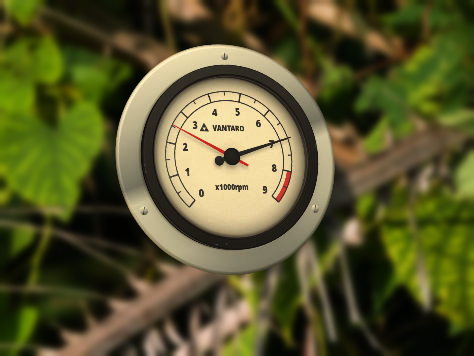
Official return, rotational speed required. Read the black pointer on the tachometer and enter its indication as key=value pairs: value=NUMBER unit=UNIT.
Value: value=7000 unit=rpm
